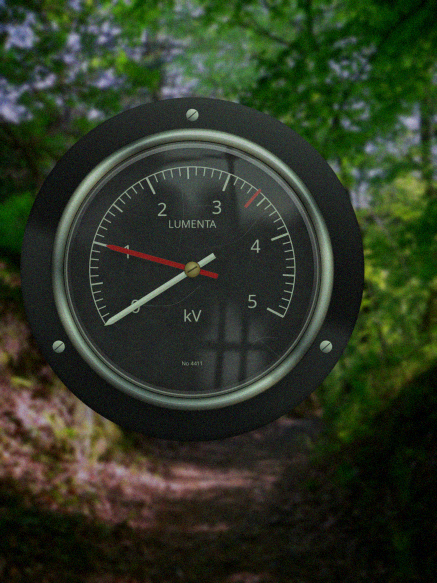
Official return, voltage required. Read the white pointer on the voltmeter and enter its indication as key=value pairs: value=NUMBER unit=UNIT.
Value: value=0 unit=kV
